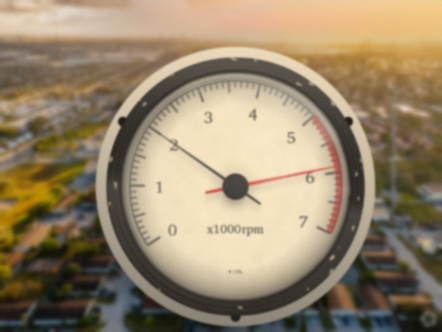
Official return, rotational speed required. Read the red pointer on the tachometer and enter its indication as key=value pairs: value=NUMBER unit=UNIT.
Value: value=5900 unit=rpm
